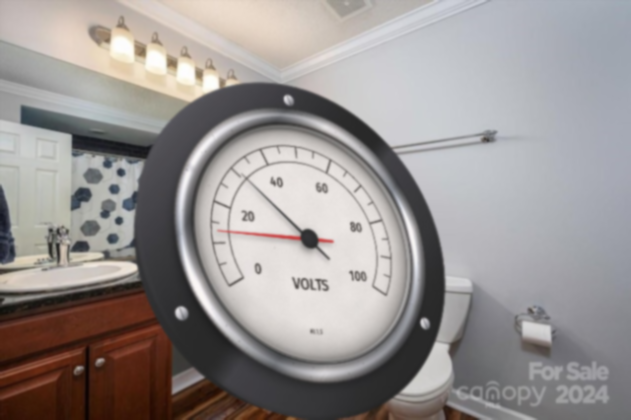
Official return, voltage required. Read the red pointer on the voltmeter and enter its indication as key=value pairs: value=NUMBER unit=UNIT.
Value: value=12.5 unit=V
